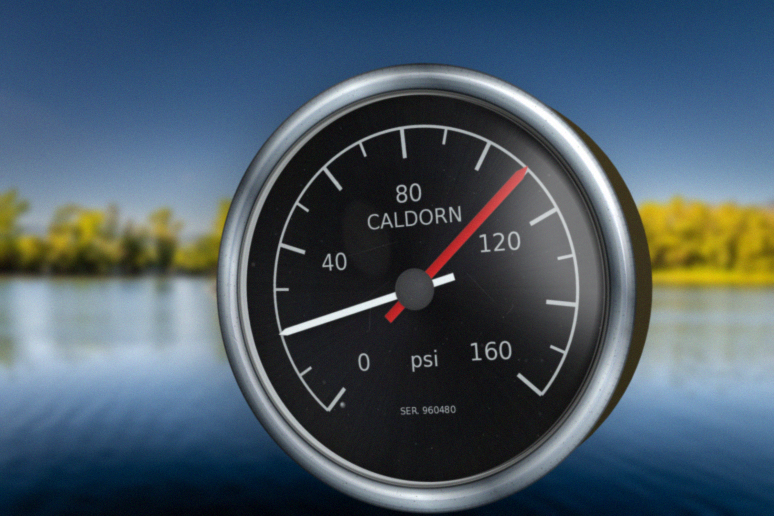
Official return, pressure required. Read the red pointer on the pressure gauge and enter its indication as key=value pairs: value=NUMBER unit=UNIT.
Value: value=110 unit=psi
